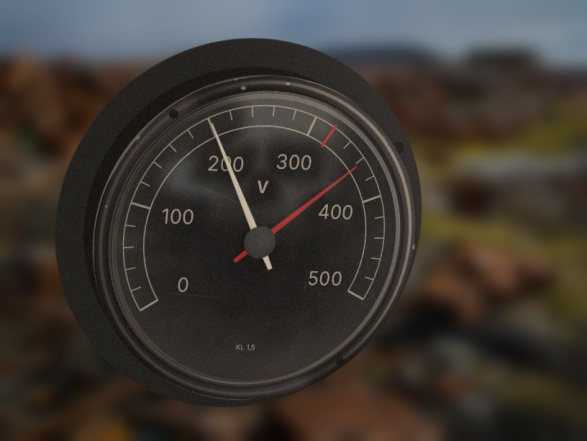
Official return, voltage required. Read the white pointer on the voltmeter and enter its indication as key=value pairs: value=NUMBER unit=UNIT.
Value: value=200 unit=V
